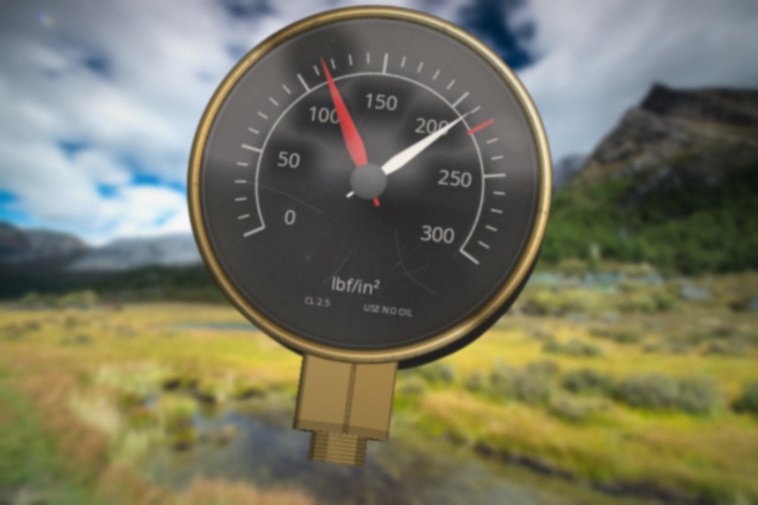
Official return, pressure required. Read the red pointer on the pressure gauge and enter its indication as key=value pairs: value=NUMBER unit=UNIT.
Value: value=115 unit=psi
